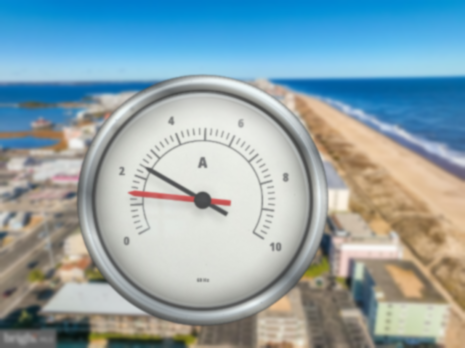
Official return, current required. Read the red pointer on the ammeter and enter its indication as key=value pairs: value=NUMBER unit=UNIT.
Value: value=1.4 unit=A
